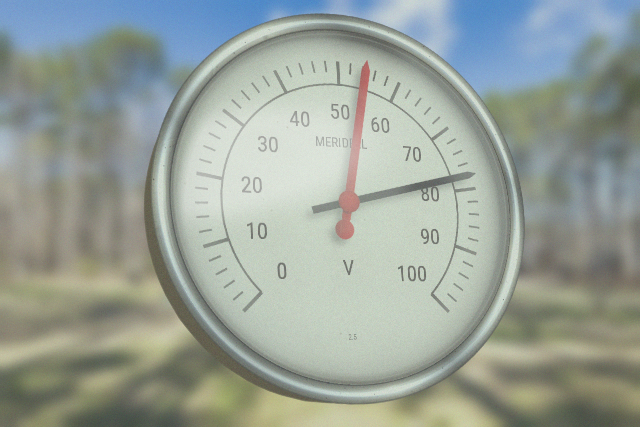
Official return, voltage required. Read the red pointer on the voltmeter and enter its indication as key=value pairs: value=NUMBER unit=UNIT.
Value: value=54 unit=V
